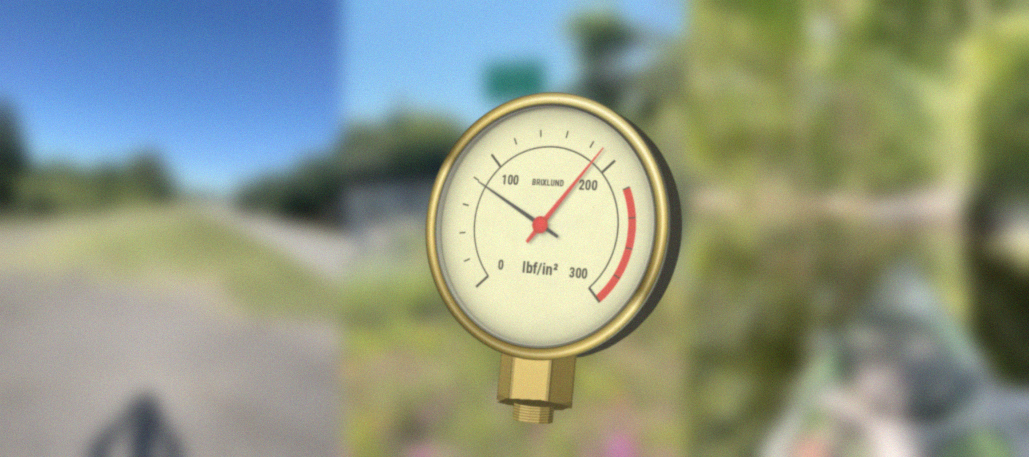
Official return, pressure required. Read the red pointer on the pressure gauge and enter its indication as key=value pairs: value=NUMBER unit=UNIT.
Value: value=190 unit=psi
